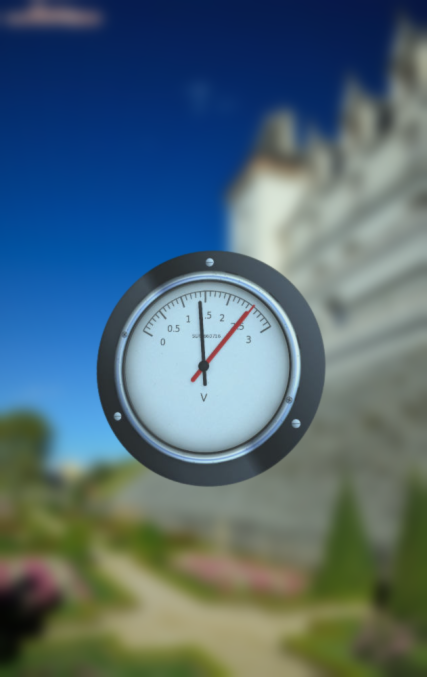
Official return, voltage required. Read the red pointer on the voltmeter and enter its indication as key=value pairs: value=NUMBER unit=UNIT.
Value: value=2.5 unit=V
